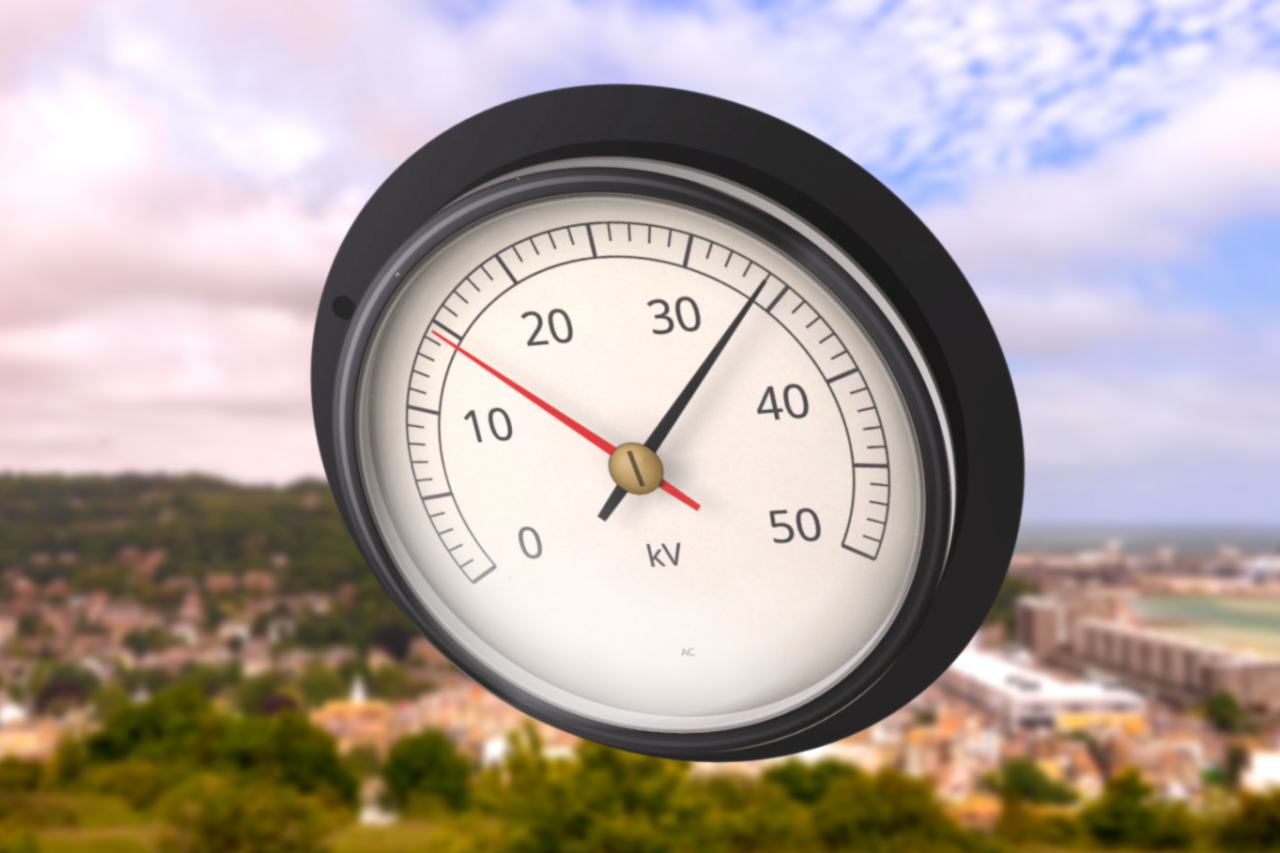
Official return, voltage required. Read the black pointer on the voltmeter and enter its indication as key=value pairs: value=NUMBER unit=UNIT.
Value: value=34 unit=kV
